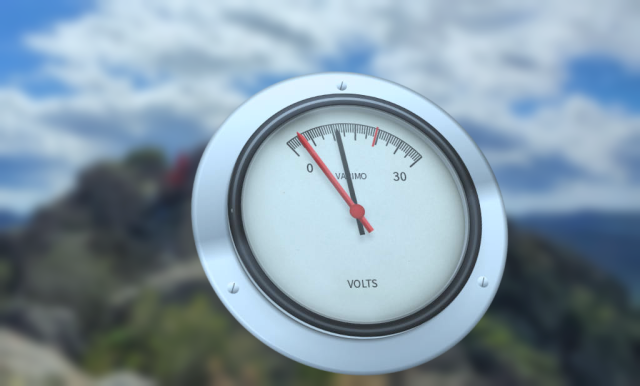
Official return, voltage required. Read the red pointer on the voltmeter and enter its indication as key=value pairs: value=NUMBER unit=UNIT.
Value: value=2.5 unit=V
